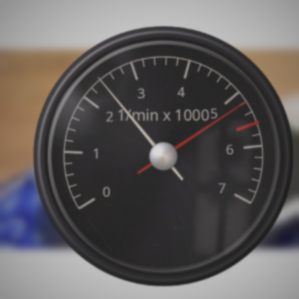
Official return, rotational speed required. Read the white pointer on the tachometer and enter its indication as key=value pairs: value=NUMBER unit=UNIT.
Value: value=2400 unit=rpm
